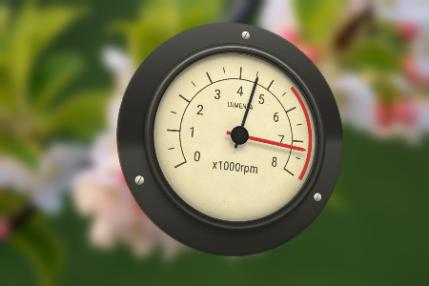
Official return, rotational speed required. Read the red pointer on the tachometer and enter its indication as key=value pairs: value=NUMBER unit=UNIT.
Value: value=7250 unit=rpm
